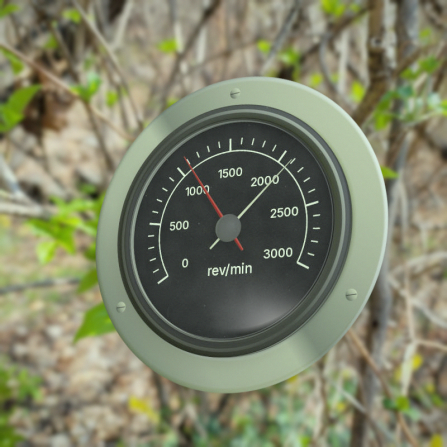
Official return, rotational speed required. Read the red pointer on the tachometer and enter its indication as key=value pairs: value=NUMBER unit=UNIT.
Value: value=1100 unit=rpm
